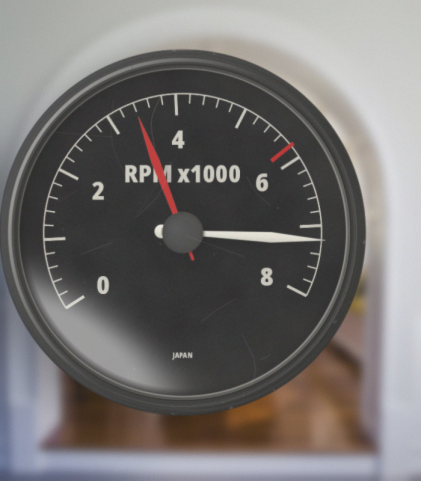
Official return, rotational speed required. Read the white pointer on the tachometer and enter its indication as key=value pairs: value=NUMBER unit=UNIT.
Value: value=7200 unit=rpm
